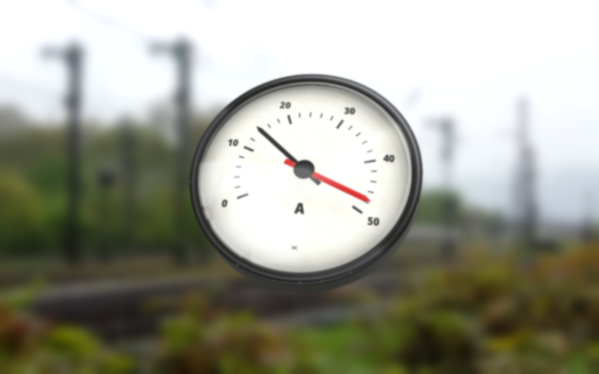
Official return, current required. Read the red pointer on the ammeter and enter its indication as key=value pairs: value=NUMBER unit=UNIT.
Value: value=48 unit=A
